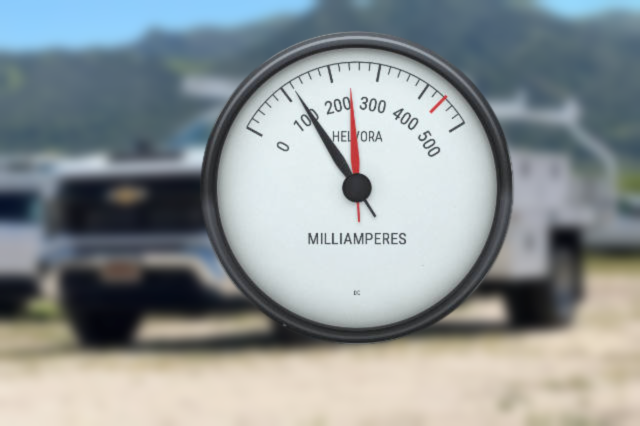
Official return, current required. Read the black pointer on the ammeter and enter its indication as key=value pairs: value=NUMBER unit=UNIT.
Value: value=120 unit=mA
